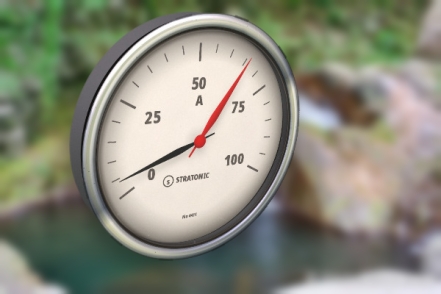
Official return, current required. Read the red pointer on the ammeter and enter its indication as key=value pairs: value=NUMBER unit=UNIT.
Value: value=65 unit=A
